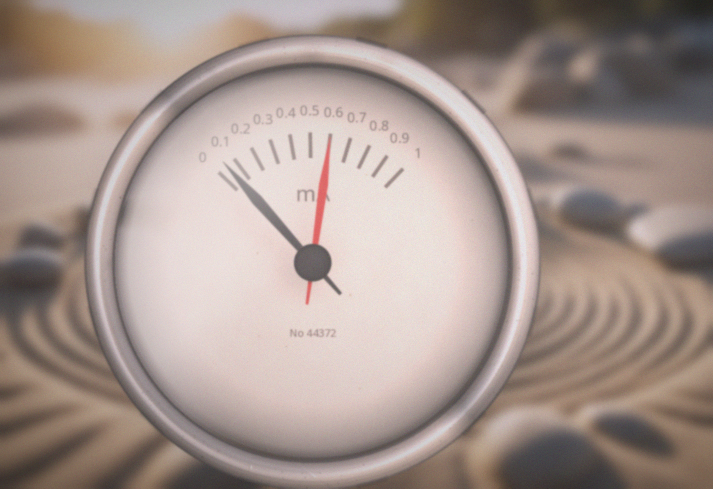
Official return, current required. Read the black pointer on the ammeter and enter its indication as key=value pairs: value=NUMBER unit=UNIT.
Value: value=0.05 unit=mA
